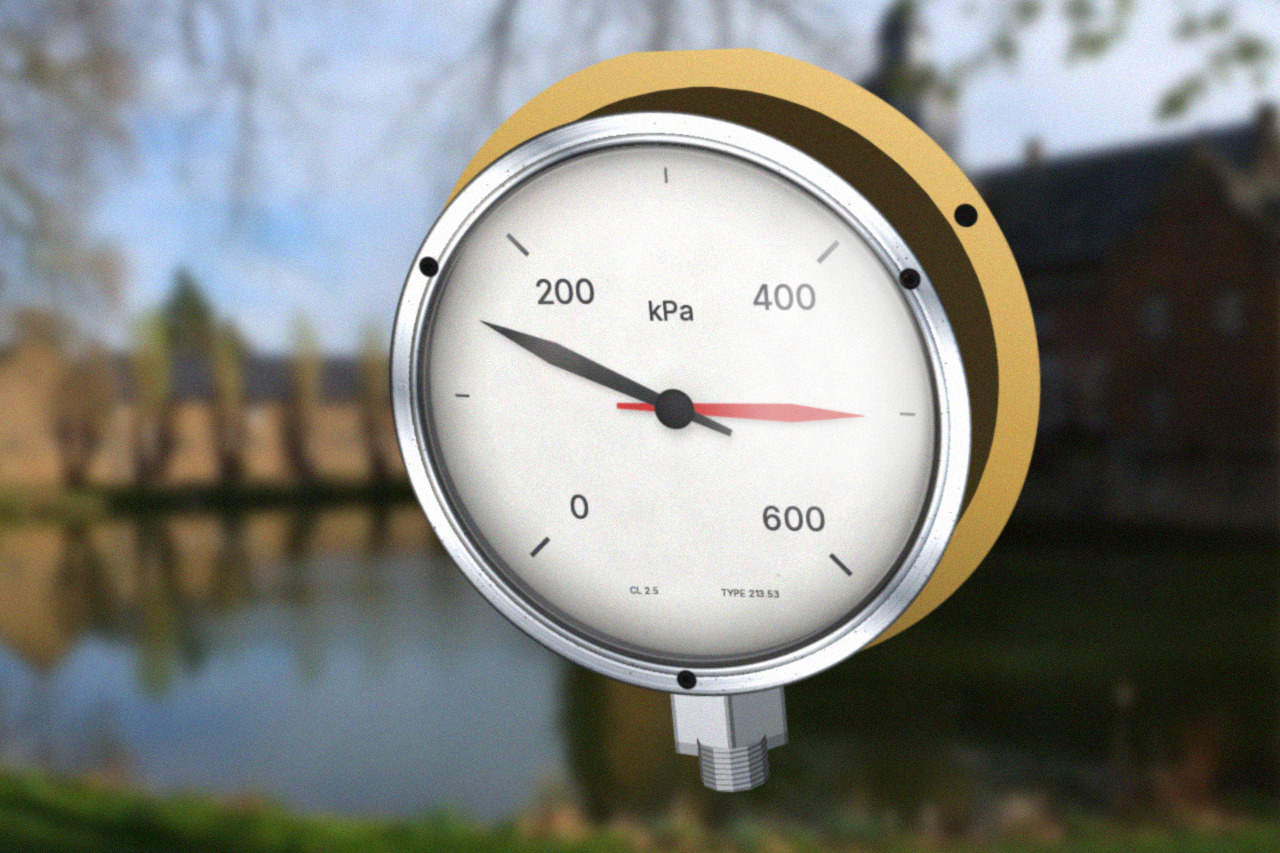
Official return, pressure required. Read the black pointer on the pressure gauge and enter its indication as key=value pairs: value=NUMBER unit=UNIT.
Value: value=150 unit=kPa
